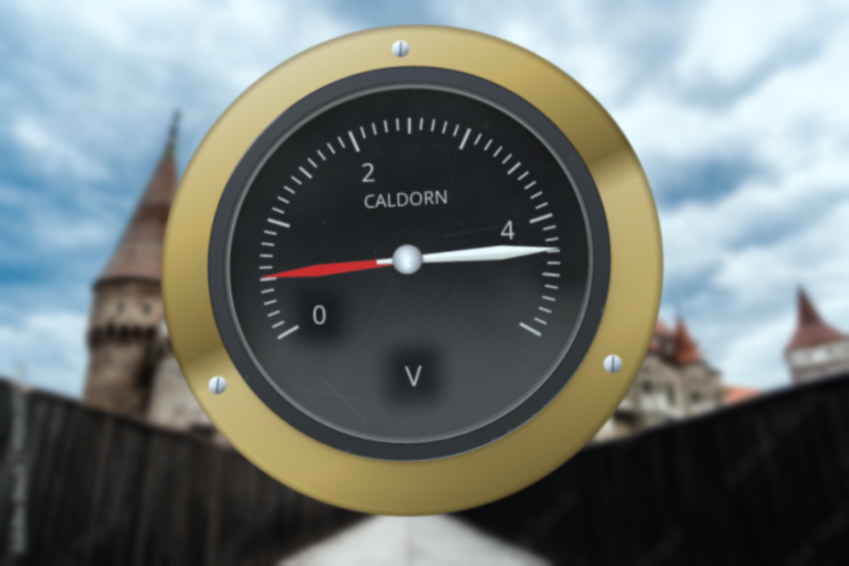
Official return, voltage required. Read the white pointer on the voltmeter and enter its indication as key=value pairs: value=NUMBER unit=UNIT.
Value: value=4.3 unit=V
